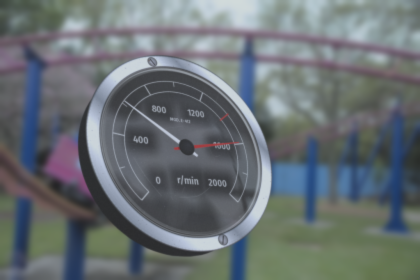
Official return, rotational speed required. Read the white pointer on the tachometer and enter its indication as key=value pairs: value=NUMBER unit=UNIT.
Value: value=600 unit=rpm
